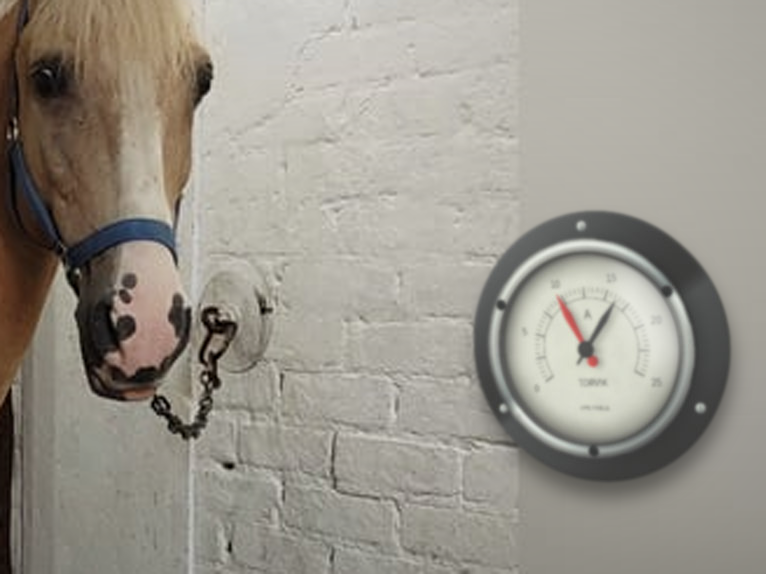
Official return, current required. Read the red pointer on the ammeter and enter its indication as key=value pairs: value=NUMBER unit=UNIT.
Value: value=10 unit=A
